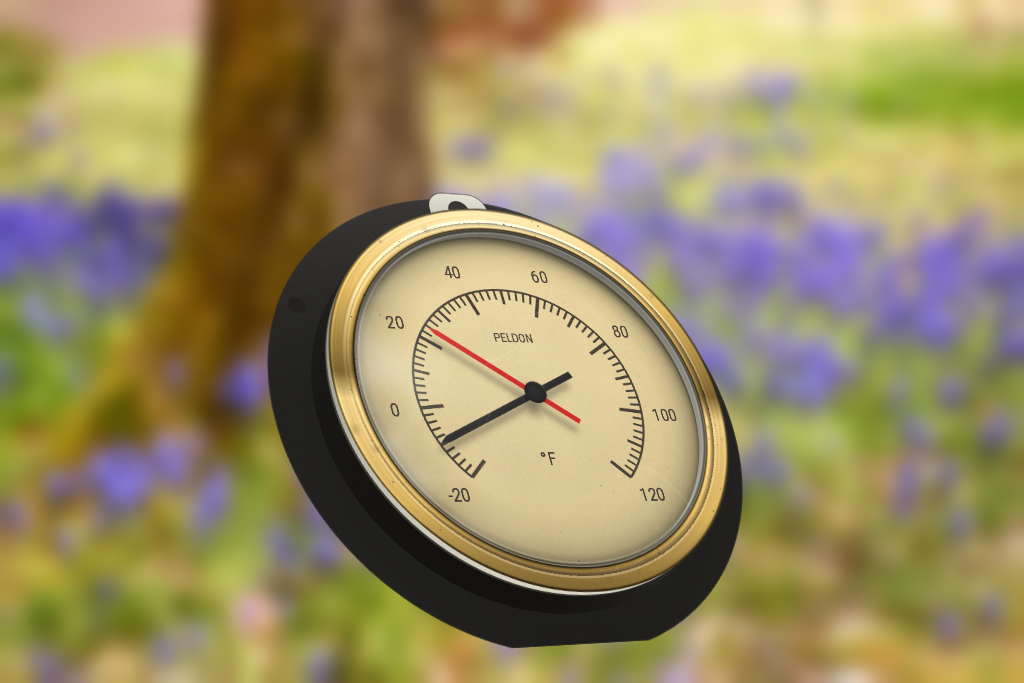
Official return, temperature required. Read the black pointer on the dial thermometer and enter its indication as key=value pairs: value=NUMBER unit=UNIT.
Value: value=-10 unit=°F
